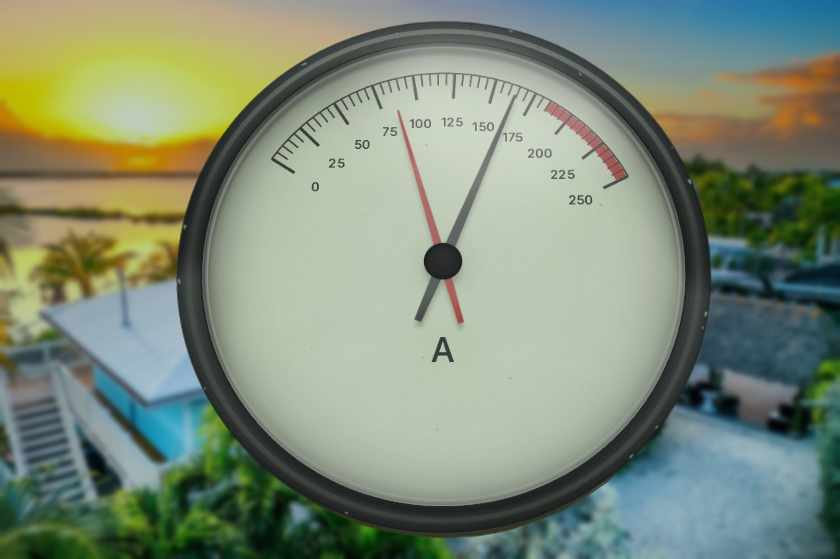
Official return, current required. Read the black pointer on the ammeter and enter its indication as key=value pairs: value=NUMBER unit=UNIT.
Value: value=165 unit=A
